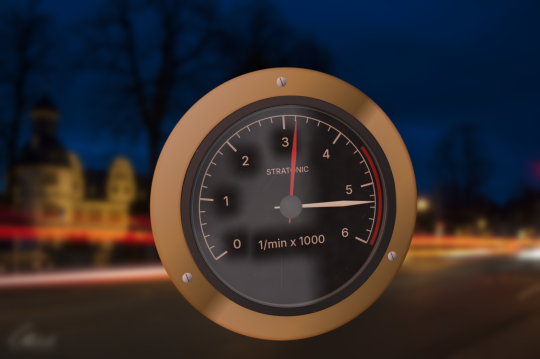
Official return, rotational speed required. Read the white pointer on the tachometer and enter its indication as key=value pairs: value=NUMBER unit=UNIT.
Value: value=5300 unit=rpm
